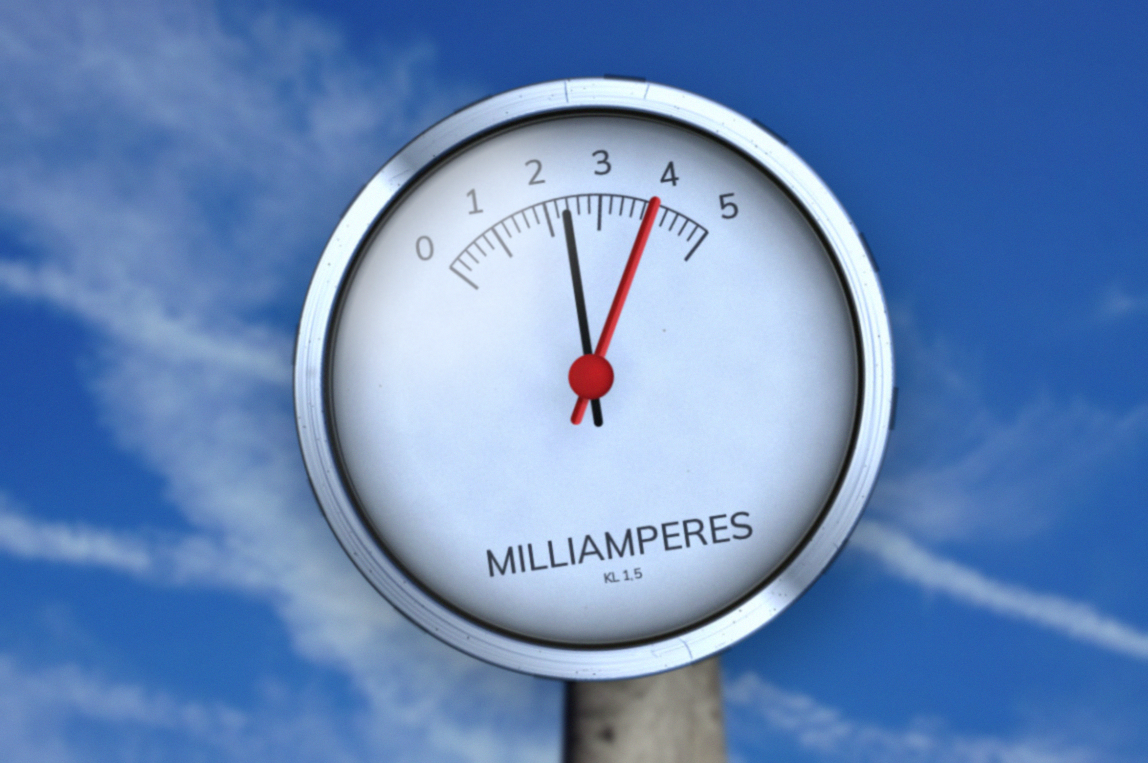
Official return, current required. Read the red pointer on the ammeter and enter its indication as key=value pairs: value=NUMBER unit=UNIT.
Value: value=4 unit=mA
